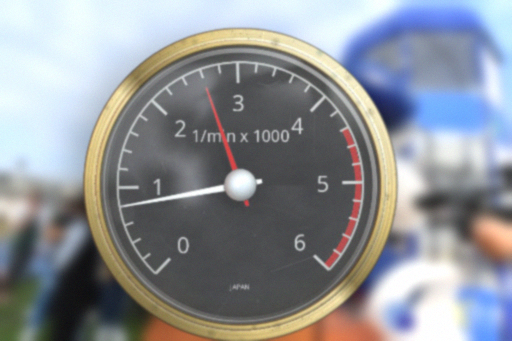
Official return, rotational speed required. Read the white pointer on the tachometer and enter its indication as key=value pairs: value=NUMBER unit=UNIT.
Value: value=800 unit=rpm
